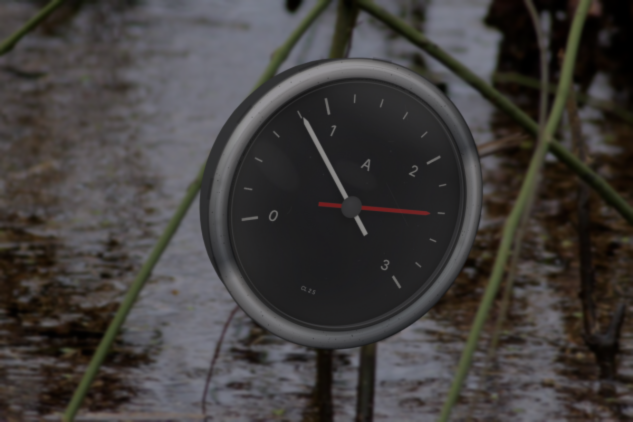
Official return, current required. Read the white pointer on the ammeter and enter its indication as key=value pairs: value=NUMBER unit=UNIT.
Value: value=0.8 unit=A
